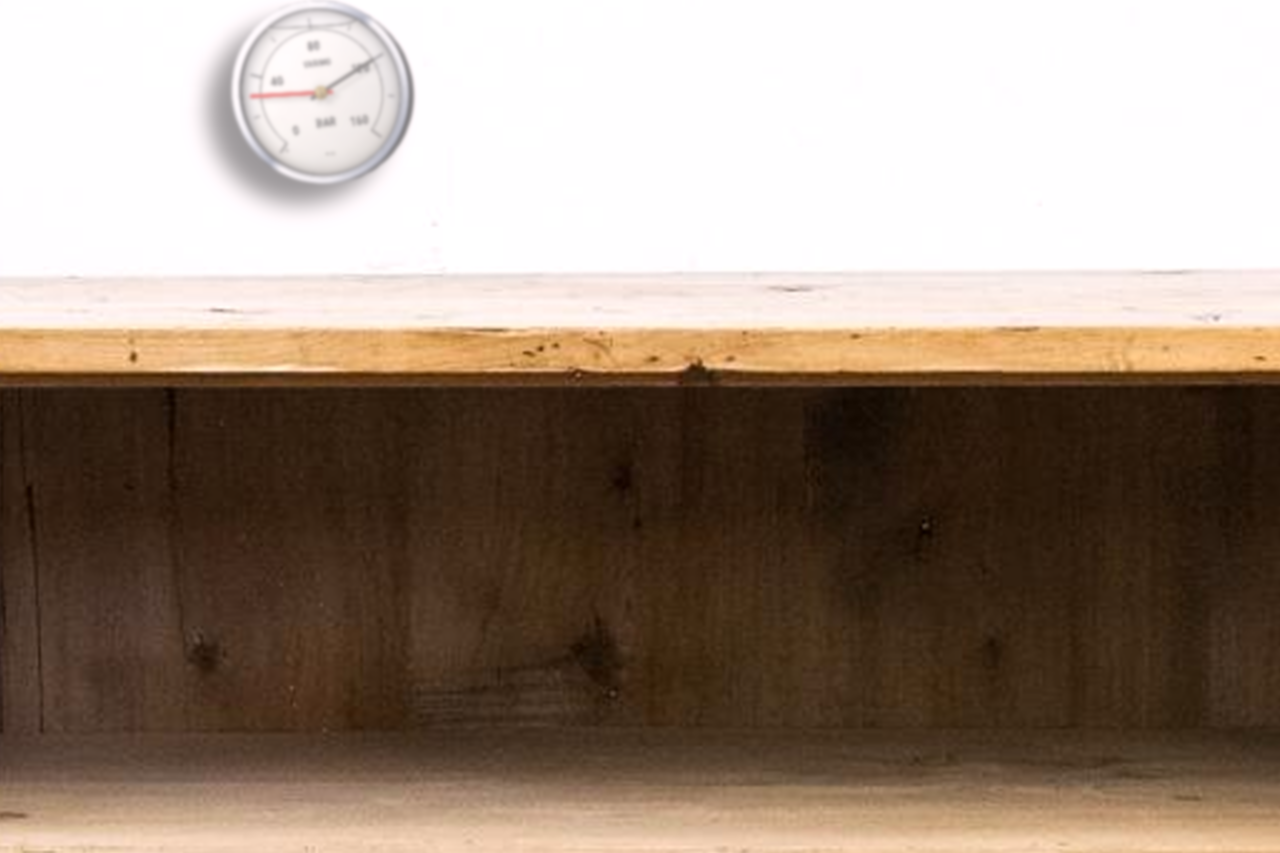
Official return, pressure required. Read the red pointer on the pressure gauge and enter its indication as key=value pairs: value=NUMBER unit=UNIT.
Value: value=30 unit=bar
